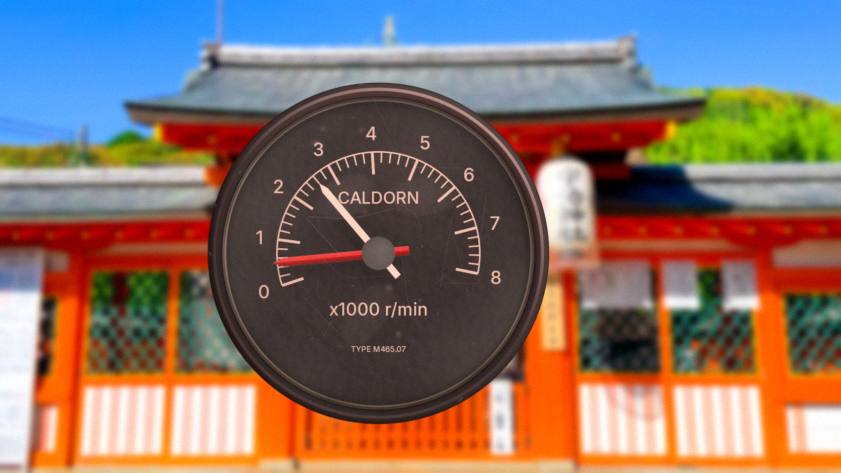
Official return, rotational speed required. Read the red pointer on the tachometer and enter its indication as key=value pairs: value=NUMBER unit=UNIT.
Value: value=500 unit=rpm
